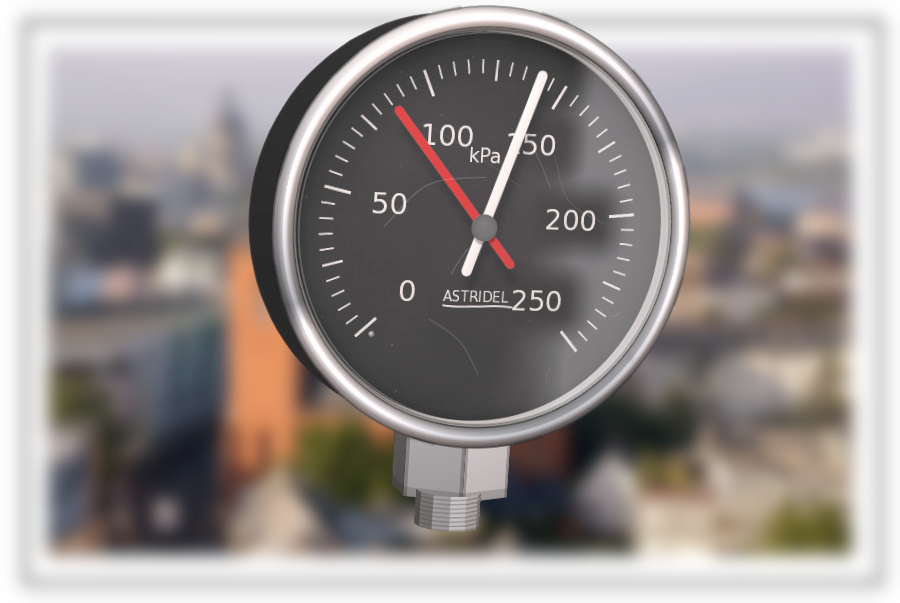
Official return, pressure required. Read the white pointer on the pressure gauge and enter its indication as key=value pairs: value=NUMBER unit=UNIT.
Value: value=140 unit=kPa
